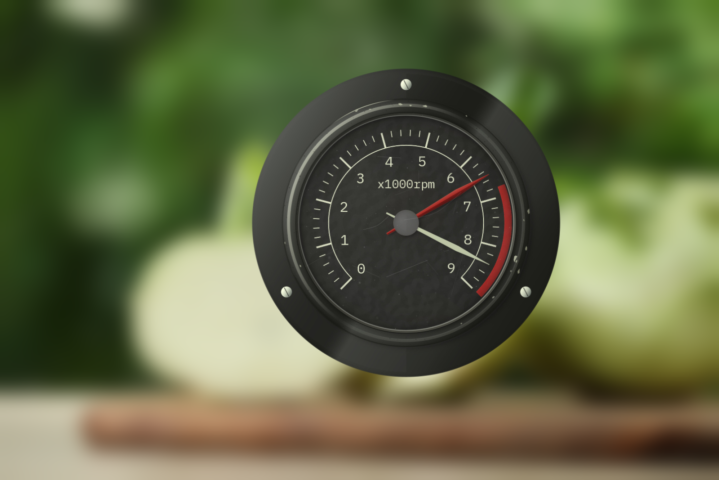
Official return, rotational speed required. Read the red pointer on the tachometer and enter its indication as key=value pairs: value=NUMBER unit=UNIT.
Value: value=6500 unit=rpm
